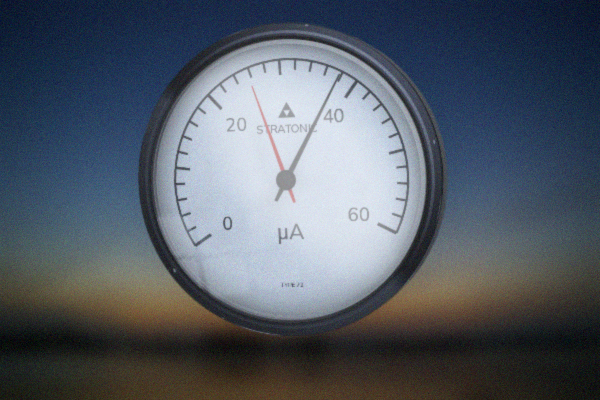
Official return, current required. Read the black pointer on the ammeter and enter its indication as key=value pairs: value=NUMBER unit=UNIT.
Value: value=38 unit=µA
